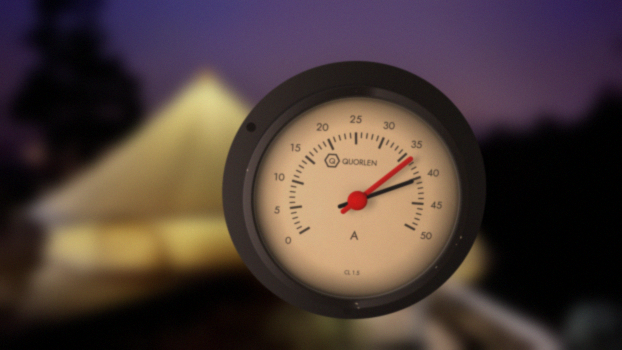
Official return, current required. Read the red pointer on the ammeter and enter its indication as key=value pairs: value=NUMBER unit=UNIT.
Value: value=36 unit=A
